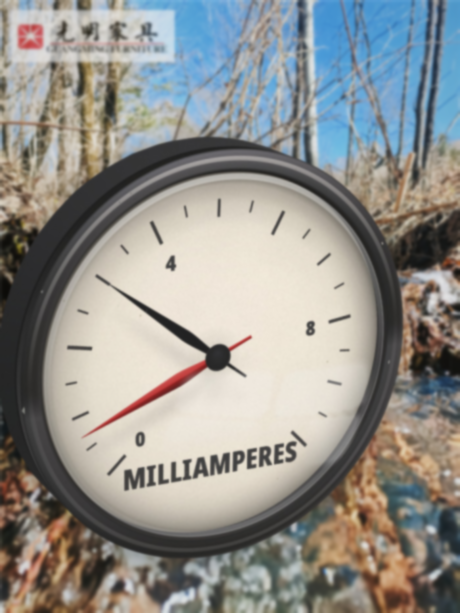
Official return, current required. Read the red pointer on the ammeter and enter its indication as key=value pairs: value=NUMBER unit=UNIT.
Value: value=0.75 unit=mA
